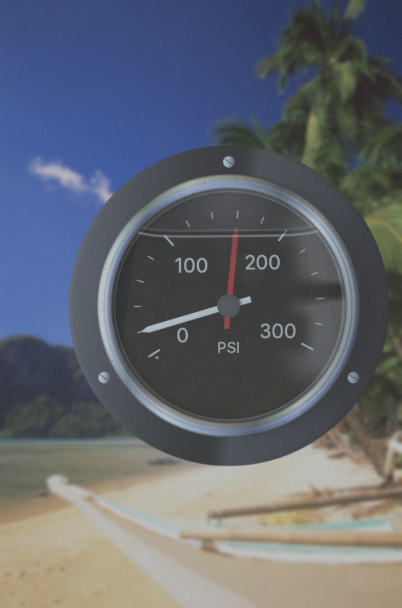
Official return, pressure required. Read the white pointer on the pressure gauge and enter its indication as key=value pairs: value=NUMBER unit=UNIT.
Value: value=20 unit=psi
